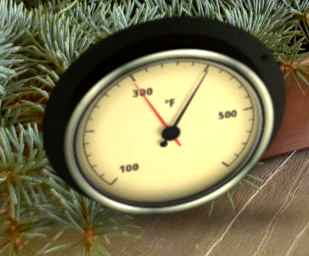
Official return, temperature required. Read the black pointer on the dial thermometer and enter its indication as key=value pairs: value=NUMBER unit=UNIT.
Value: value=400 unit=°F
